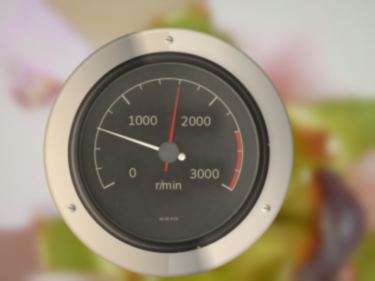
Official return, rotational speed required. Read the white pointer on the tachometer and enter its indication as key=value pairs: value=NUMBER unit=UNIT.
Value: value=600 unit=rpm
